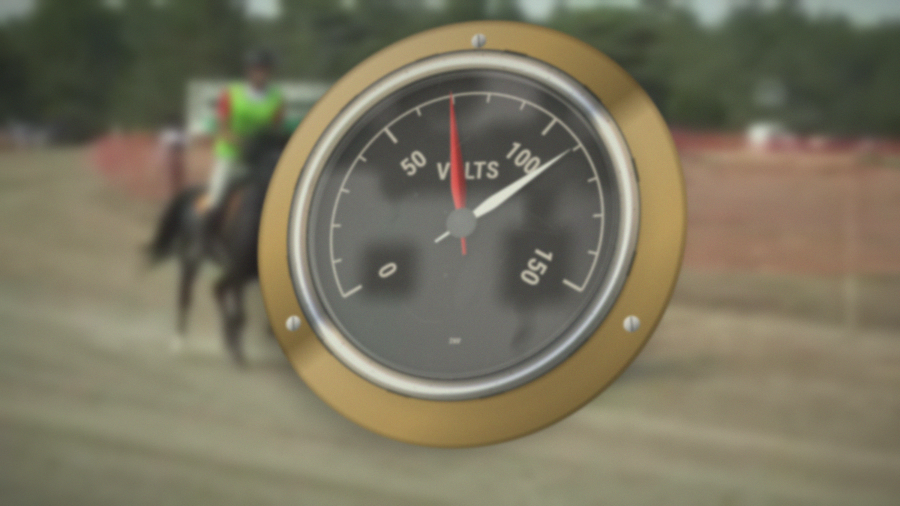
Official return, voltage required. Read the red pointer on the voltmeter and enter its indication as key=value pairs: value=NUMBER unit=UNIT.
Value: value=70 unit=V
